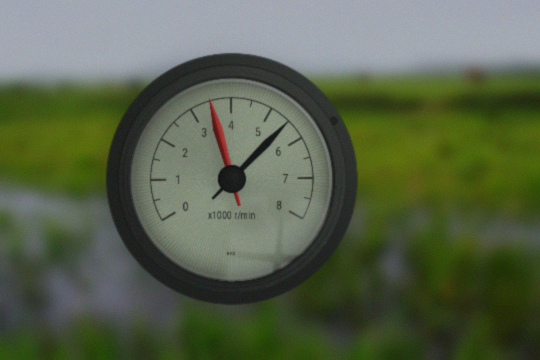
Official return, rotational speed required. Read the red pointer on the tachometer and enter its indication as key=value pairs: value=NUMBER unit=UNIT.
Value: value=3500 unit=rpm
